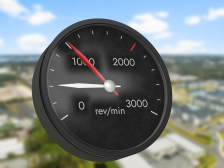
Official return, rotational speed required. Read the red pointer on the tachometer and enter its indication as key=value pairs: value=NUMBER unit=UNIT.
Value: value=1000 unit=rpm
